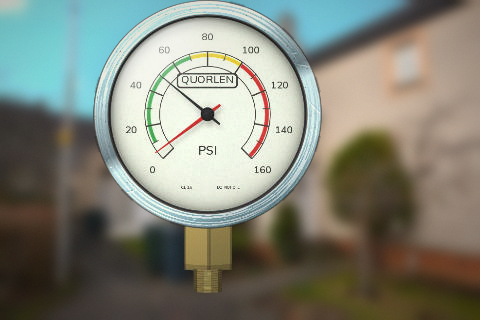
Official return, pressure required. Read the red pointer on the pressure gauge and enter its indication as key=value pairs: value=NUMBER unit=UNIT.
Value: value=5 unit=psi
